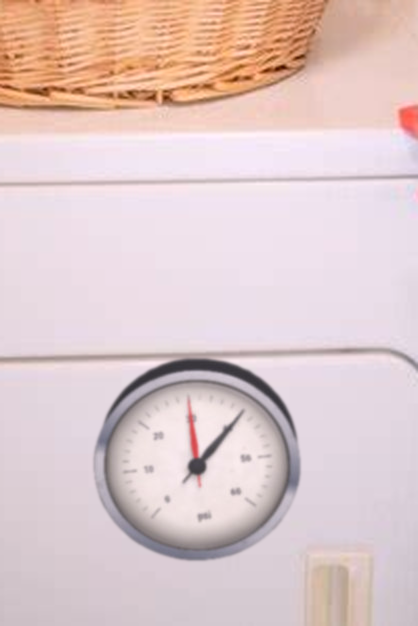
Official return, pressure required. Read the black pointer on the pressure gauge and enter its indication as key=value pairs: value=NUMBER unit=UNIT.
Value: value=40 unit=psi
